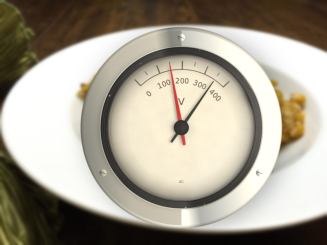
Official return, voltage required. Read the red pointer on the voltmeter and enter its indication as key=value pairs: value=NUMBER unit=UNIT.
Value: value=150 unit=V
